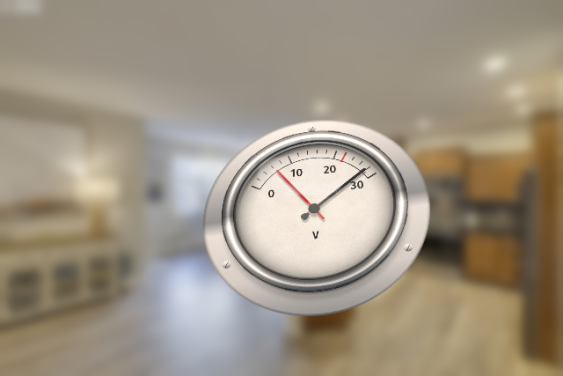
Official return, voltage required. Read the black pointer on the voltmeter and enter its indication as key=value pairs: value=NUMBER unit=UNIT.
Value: value=28 unit=V
